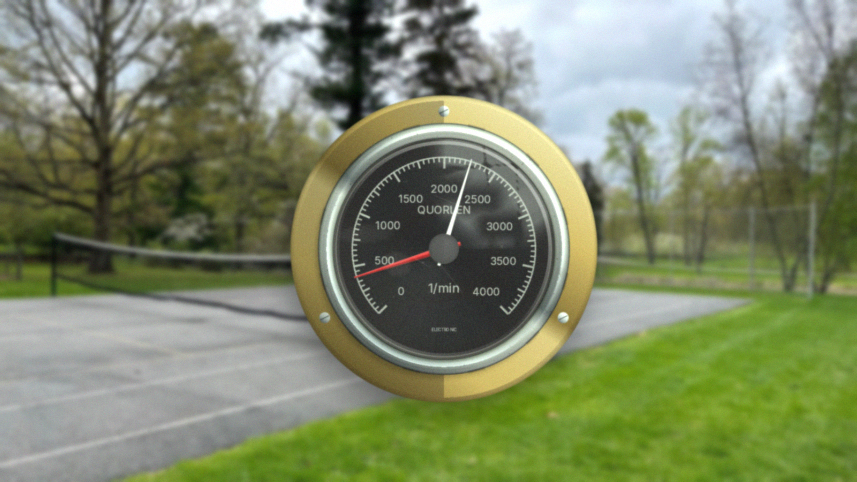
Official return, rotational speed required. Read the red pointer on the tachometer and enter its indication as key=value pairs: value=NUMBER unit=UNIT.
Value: value=400 unit=rpm
